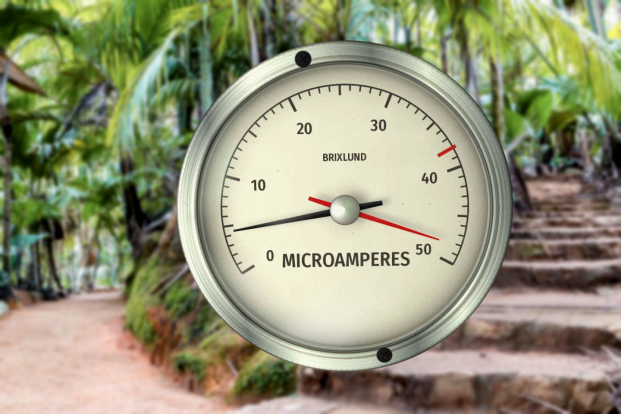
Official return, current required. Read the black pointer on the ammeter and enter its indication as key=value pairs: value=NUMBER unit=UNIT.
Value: value=4.5 unit=µA
